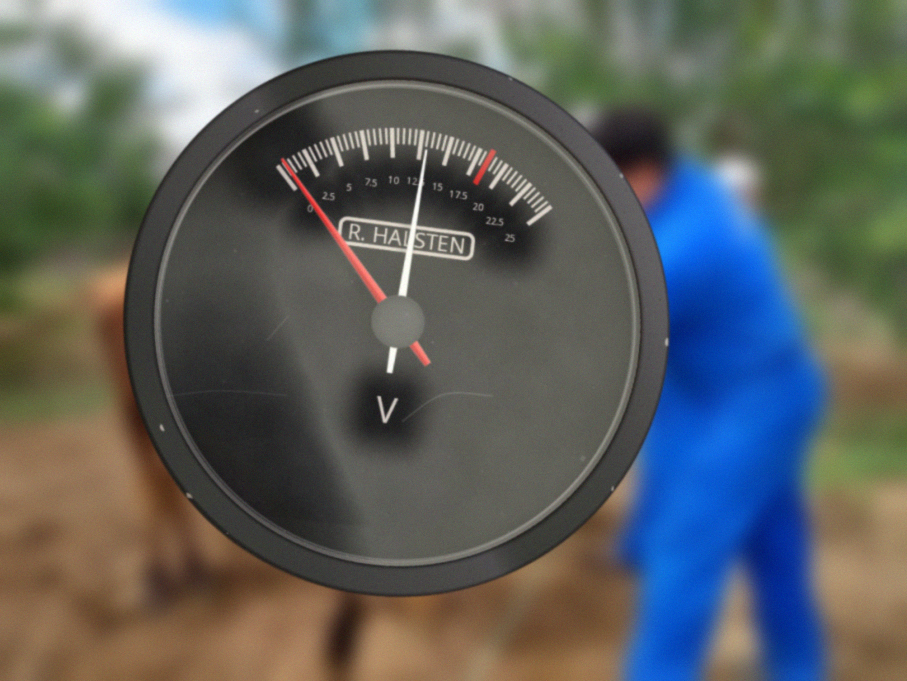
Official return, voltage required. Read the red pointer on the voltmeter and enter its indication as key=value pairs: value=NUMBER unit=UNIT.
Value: value=0.5 unit=V
